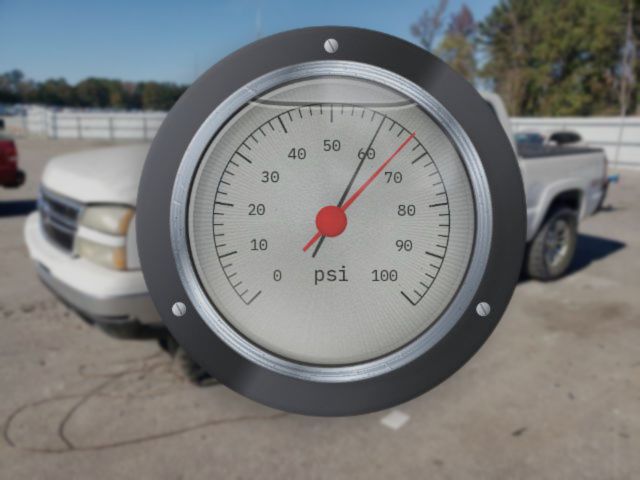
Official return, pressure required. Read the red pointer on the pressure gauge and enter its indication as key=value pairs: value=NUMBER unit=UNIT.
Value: value=66 unit=psi
